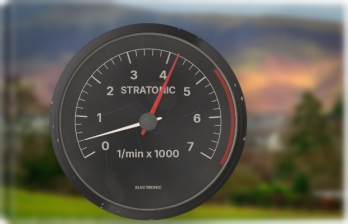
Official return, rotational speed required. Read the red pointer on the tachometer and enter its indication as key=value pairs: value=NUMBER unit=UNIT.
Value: value=4200 unit=rpm
